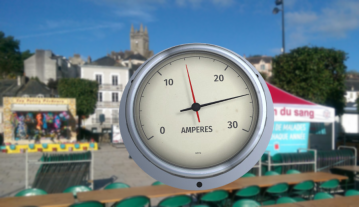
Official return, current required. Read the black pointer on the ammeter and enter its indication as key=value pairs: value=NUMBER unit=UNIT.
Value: value=25 unit=A
